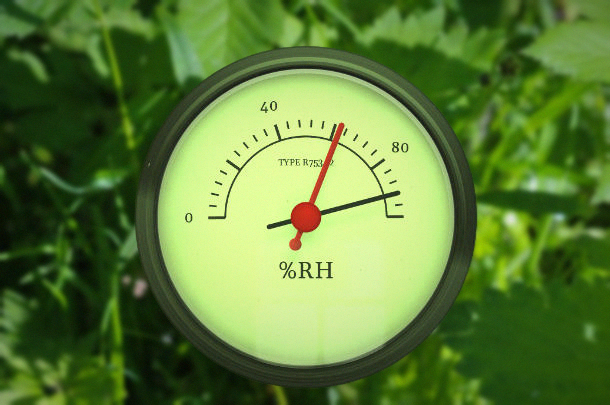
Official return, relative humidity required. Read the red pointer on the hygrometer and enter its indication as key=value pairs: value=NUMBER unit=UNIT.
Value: value=62 unit=%
